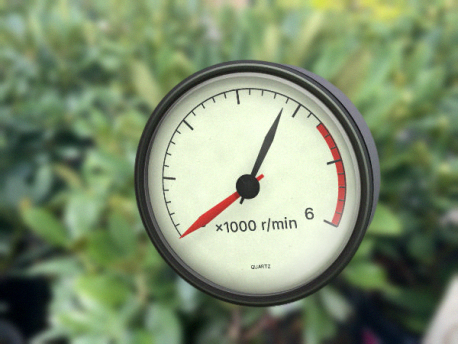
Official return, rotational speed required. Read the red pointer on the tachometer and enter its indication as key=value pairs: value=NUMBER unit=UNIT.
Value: value=0 unit=rpm
